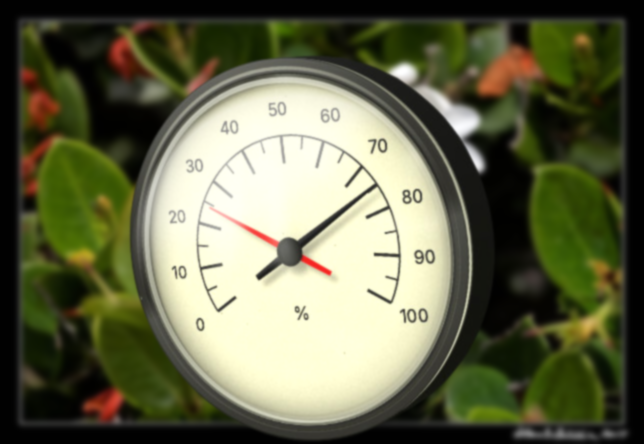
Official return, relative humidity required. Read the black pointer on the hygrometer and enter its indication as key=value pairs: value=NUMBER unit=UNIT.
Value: value=75 unit=%
